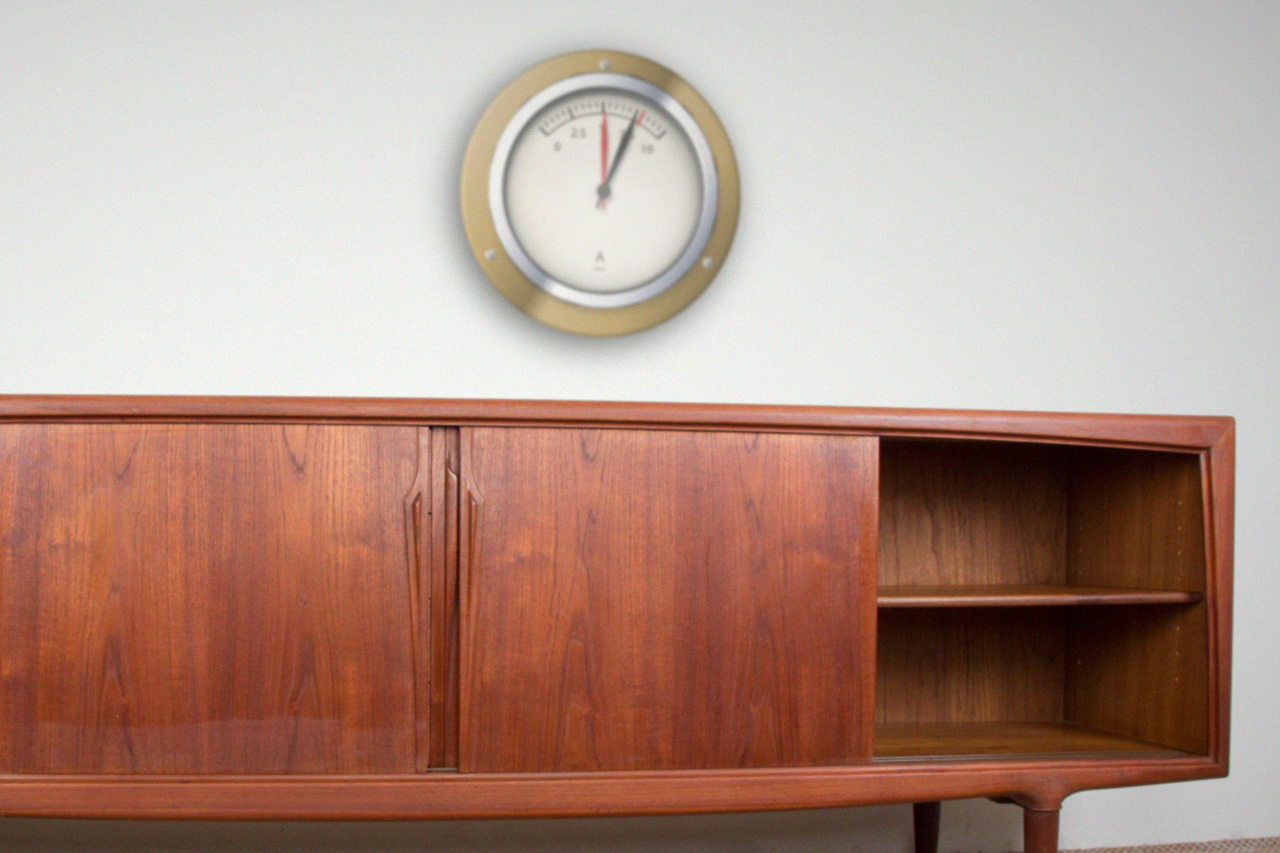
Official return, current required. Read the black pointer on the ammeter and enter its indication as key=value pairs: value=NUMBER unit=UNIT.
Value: value=7.5 unit=A
